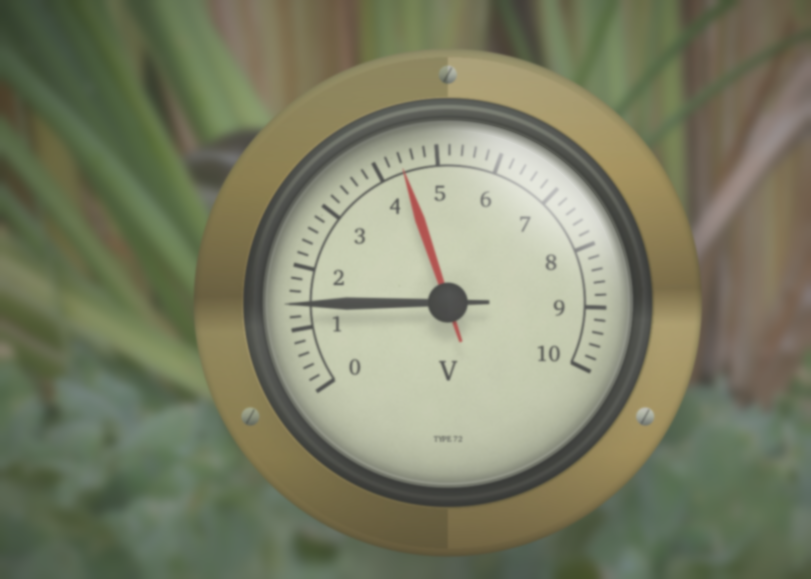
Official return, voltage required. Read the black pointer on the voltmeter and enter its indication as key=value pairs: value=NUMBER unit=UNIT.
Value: value=1.4 unit=V
